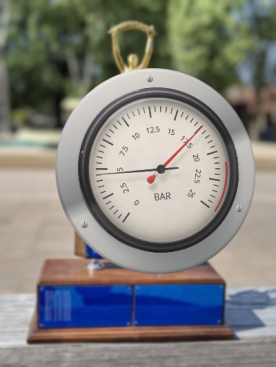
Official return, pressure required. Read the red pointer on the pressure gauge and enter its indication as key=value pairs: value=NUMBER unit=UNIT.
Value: value=17.5 unit=bar
